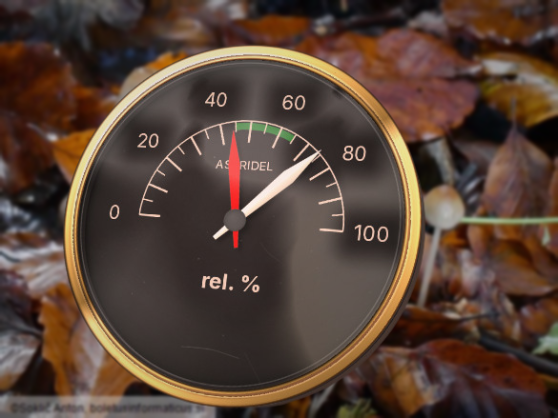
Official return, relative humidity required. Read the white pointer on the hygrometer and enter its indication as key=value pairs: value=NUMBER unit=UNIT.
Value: value=75 unit=%
